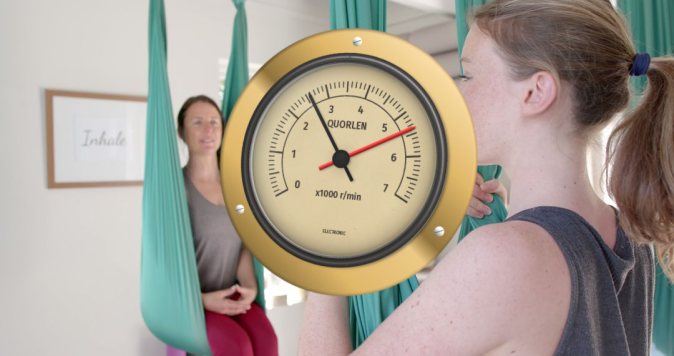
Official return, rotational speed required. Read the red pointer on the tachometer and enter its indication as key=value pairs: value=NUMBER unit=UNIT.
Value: value=5400 unit=rpm
